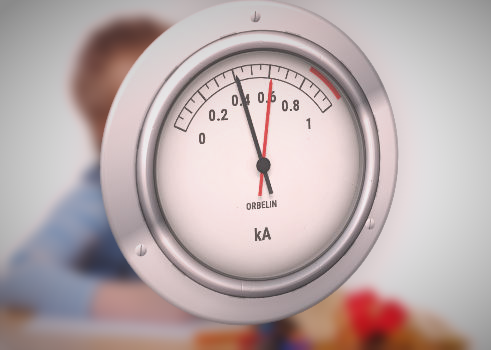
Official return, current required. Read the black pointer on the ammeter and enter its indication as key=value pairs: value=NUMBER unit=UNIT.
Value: value=0.4 unit=kA
